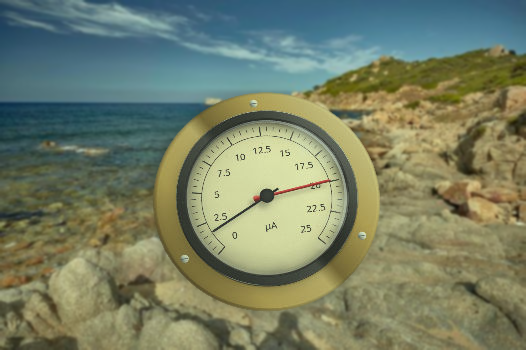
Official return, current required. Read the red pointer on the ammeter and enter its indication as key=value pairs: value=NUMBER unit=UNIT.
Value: value=20 unit=µA
